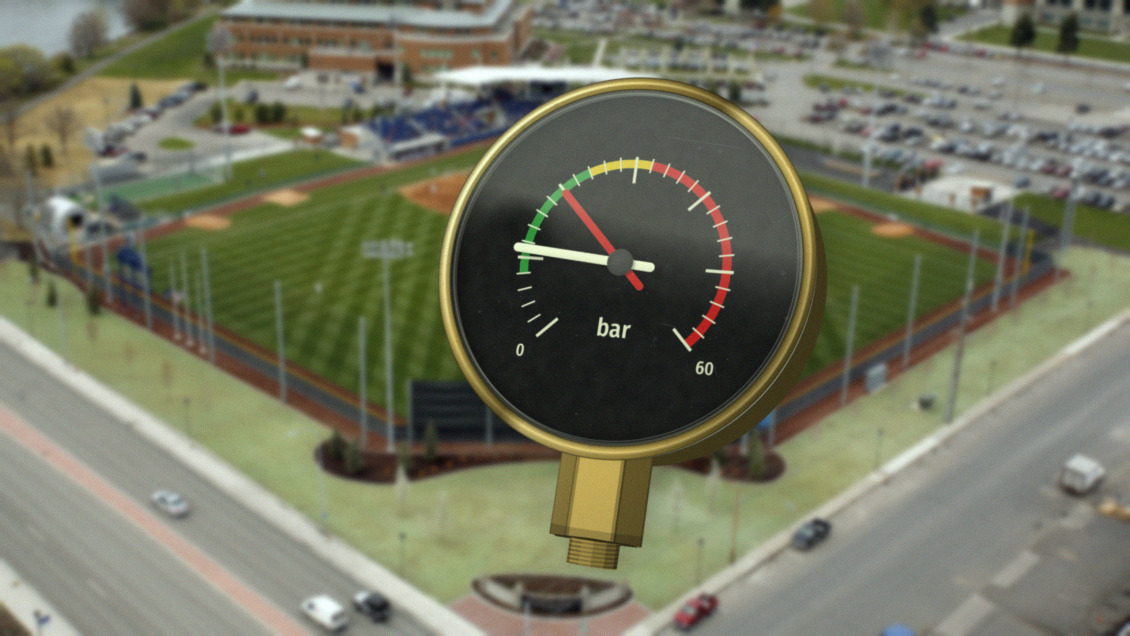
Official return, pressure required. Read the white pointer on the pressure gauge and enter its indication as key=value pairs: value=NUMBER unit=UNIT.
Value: value=11 unit=bar
